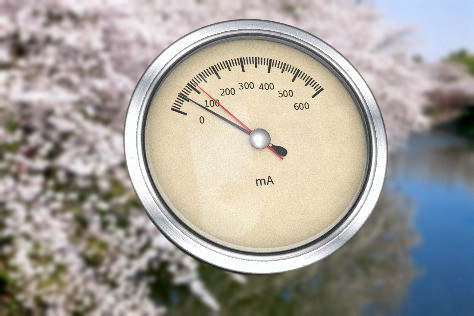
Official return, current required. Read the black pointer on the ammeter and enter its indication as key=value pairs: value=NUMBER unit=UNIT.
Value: value=50 unit=mA
